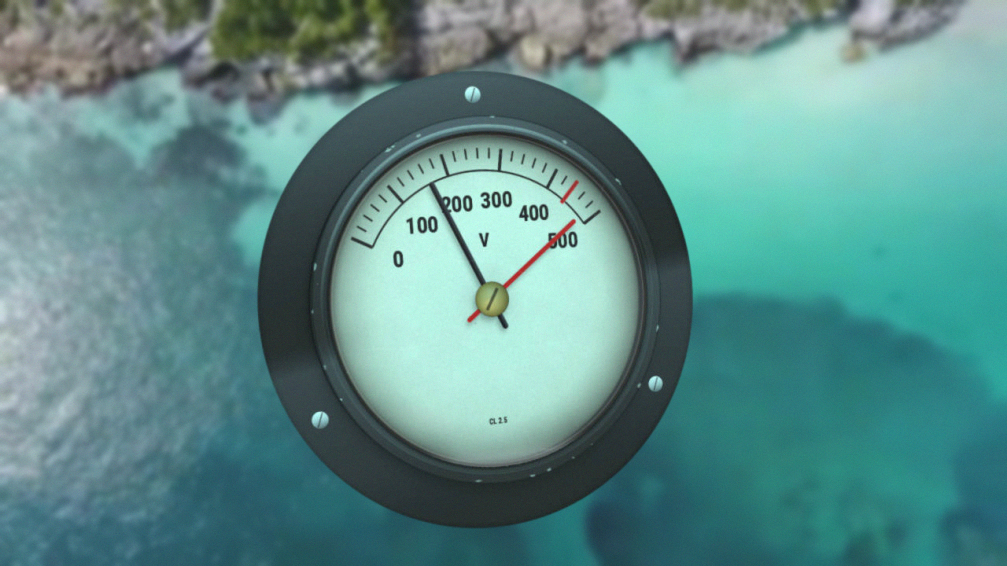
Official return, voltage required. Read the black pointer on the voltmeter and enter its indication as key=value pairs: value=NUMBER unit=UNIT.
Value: value=160 unit=V
